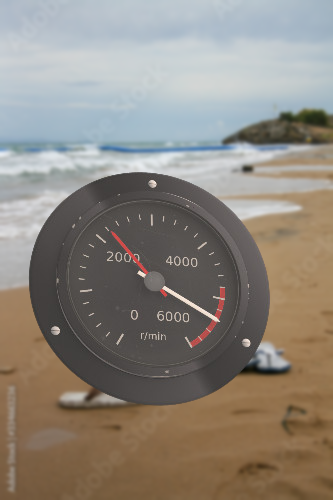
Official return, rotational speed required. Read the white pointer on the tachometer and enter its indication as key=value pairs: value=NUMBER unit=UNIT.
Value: value=5400 unit=rpm
